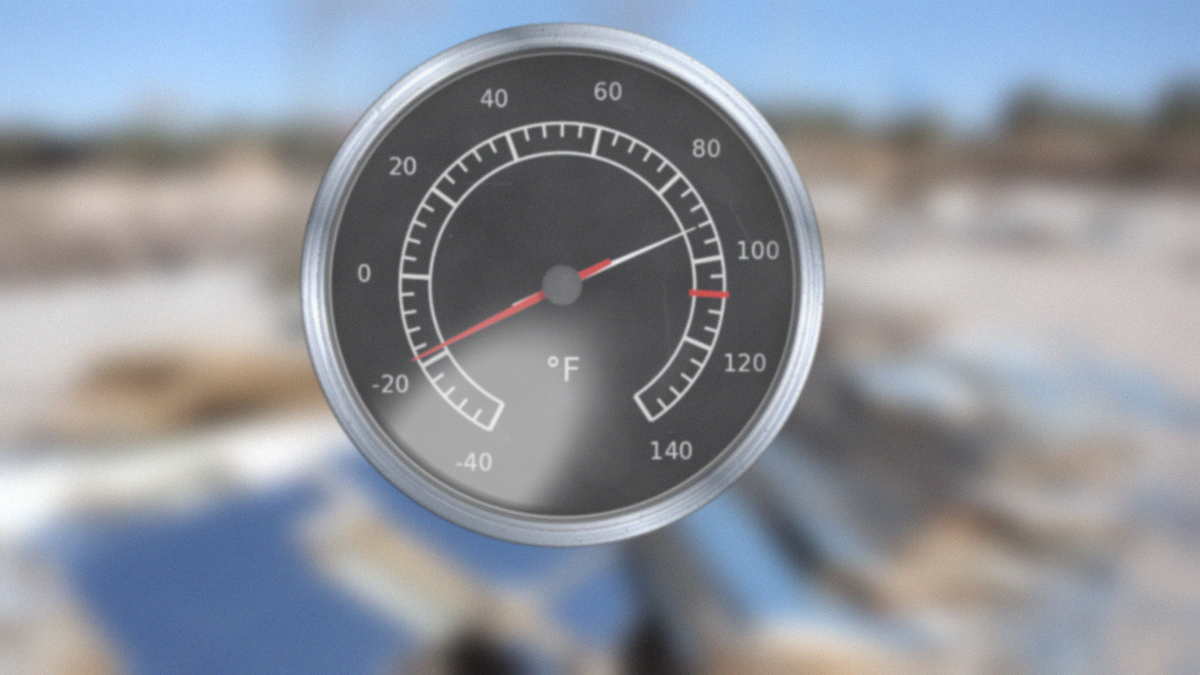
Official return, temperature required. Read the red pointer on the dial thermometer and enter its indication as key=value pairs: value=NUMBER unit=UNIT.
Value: value=-18 unit=°F
